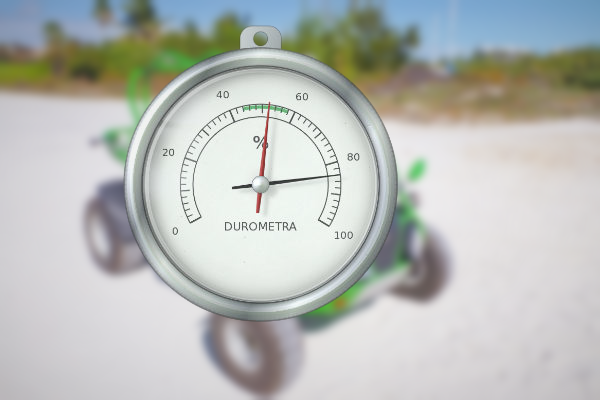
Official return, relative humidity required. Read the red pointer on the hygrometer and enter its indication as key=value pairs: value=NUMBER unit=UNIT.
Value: value=52 unit=%
